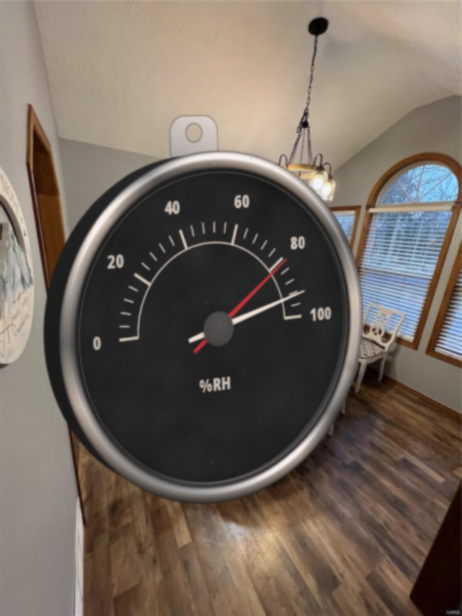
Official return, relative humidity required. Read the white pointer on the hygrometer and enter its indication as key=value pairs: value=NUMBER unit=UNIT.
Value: value=92 unit=%
